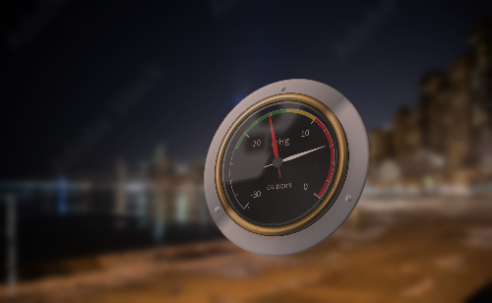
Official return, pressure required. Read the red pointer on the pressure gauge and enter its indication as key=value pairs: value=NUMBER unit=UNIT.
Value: value=-16 unit=inHg
